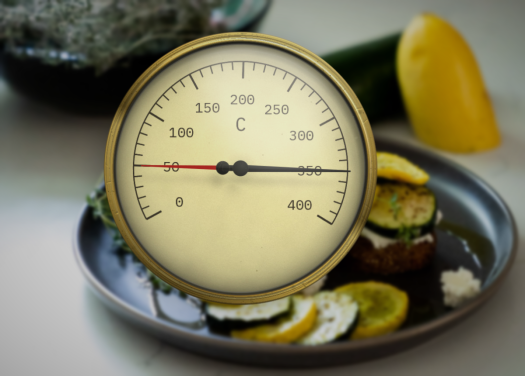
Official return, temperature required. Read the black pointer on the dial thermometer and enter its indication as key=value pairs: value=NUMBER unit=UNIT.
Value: value=350 unit=°C
